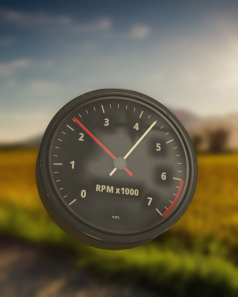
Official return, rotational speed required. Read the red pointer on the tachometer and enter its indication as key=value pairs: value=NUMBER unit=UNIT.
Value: value=2200 unit=rpm
